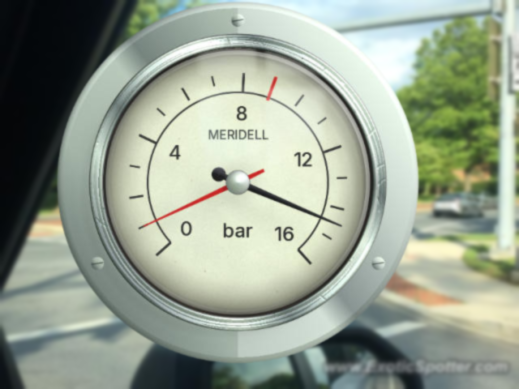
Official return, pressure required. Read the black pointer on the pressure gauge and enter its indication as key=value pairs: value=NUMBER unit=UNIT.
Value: value=14.5 unit=bar
